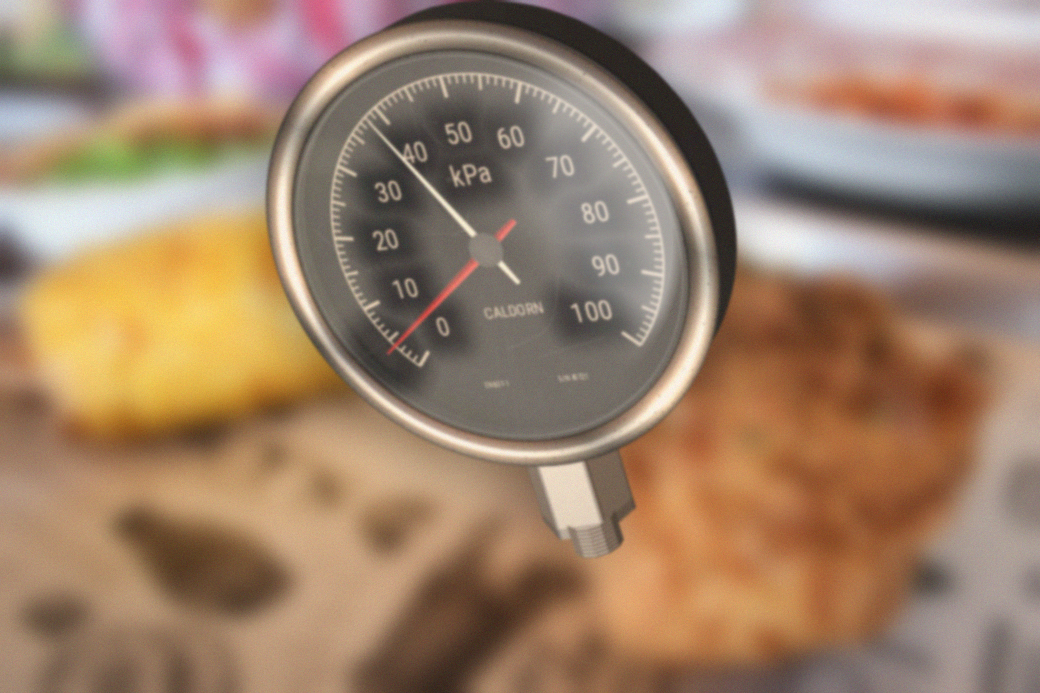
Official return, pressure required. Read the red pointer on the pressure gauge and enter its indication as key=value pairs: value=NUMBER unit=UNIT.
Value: value=4 unit=kPa
